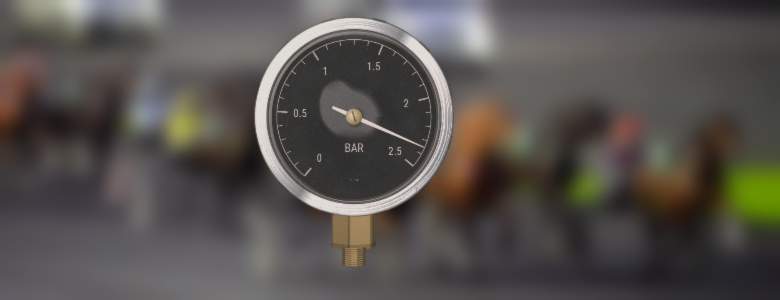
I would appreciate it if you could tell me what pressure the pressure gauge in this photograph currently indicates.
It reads 2.35 bar
